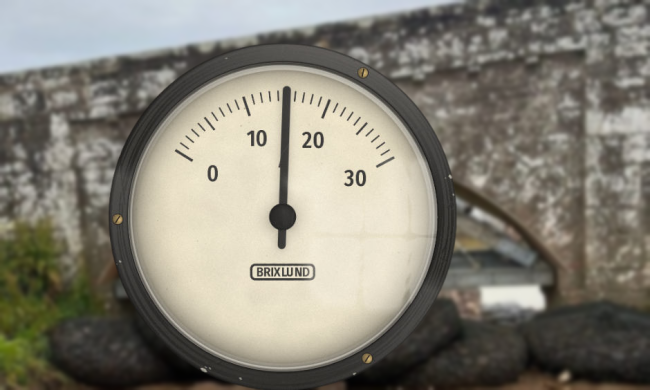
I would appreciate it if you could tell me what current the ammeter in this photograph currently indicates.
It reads 15 A
